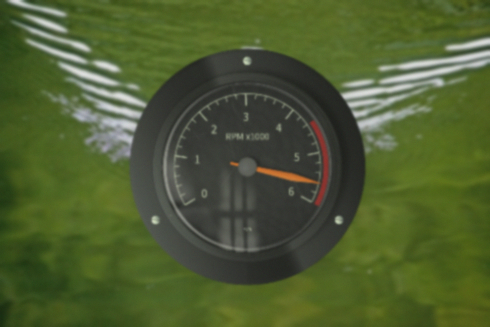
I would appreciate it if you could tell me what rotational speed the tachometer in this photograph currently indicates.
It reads 5600 rpm
